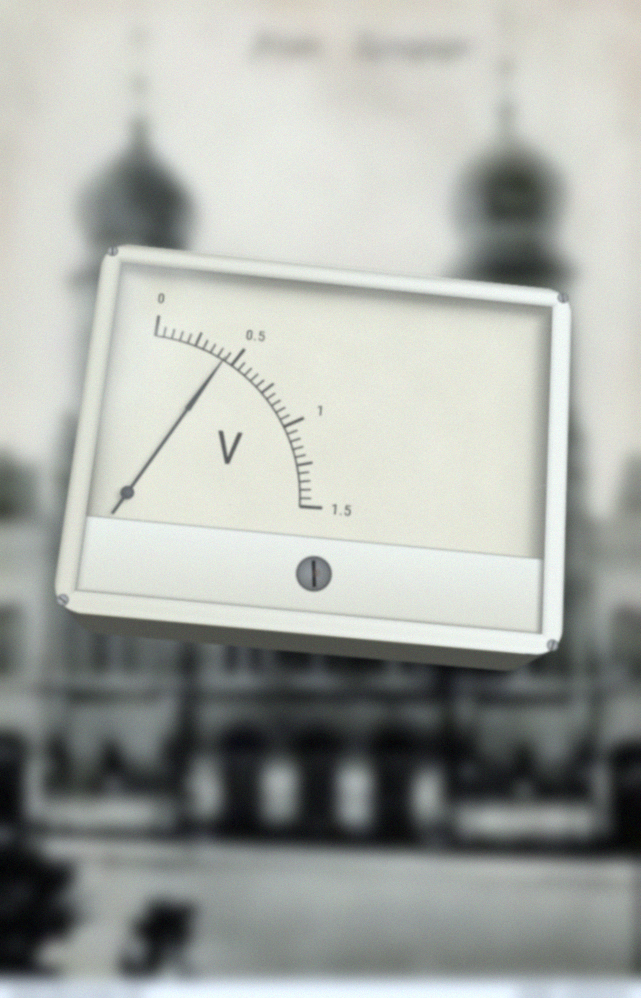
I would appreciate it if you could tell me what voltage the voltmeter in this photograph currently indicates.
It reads 0.45 V
